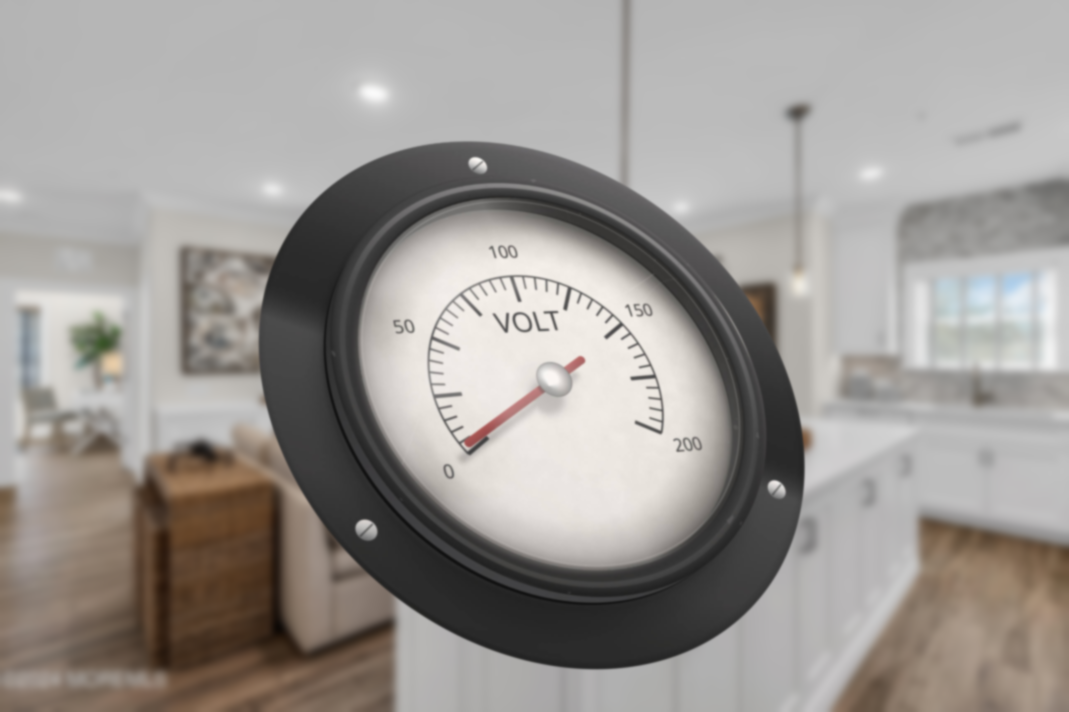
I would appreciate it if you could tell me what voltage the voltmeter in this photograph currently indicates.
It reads 2.5 V
